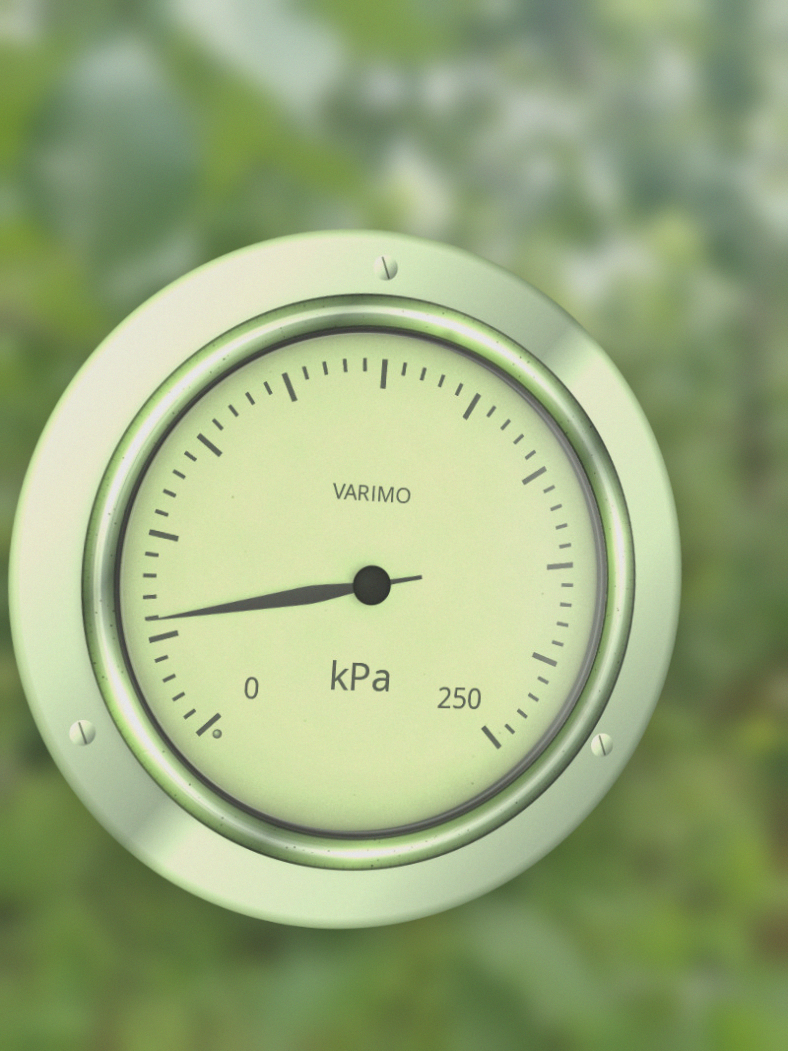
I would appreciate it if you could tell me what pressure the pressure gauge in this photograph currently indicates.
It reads 30 kPa
